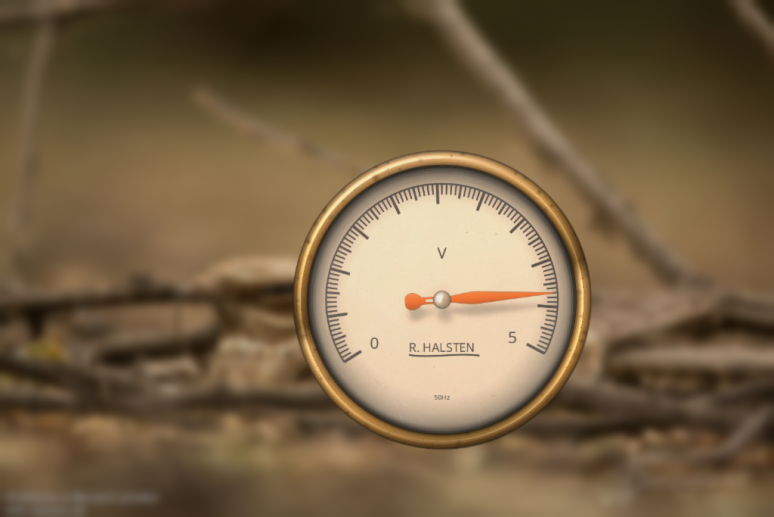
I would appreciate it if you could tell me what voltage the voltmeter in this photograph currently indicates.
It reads 4.35 V
